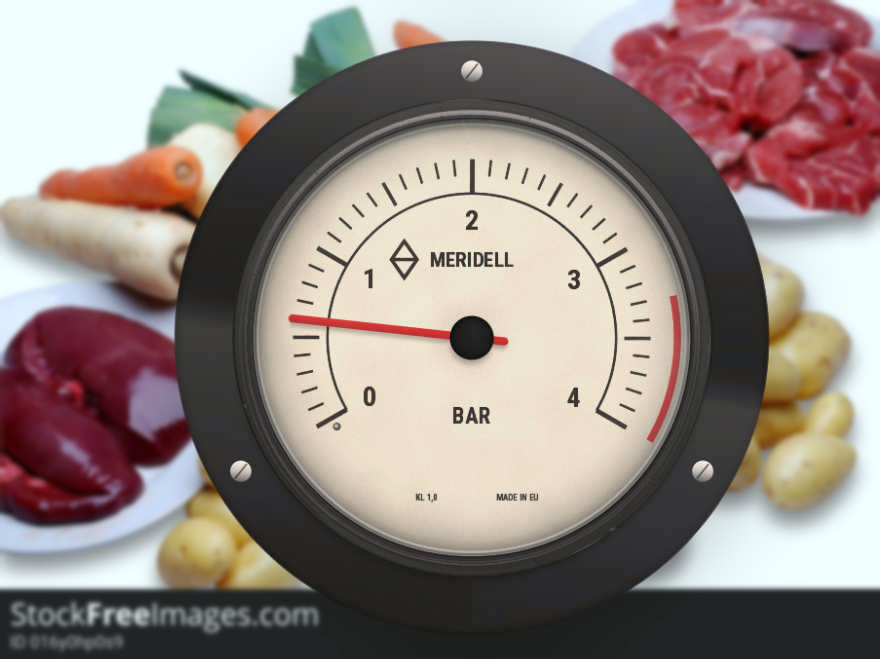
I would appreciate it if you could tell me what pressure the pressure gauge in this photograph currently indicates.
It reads 0.6 bar
